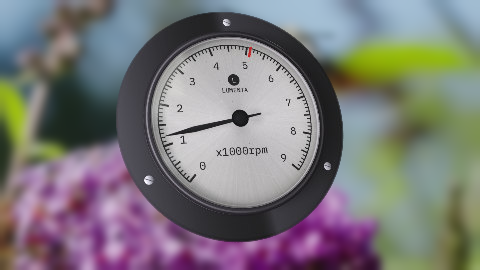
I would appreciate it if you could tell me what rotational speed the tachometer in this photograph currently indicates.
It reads 1200 rpm
